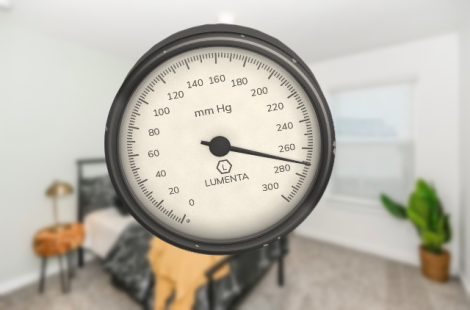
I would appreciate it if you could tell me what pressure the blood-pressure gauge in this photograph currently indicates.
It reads 270 mmHg
